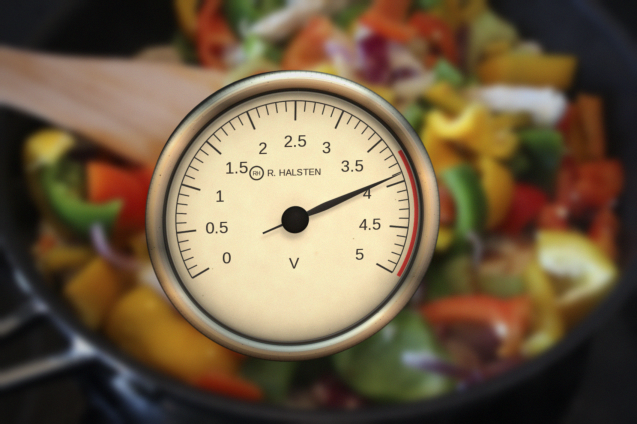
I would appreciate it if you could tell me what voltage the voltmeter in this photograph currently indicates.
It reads 3.9 V
